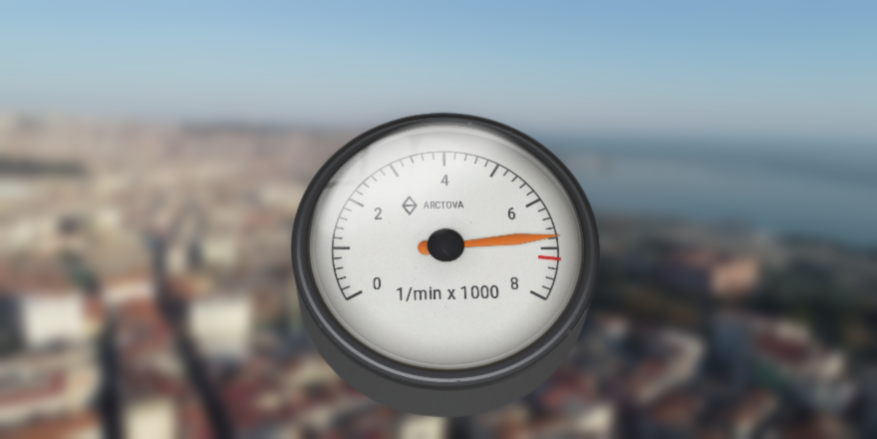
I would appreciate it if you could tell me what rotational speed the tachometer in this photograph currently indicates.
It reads 6800 rpm
